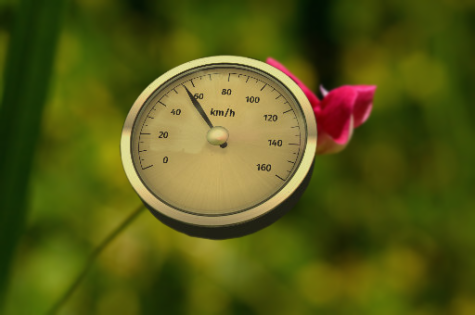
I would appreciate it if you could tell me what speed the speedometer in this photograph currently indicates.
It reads 55 km/h
